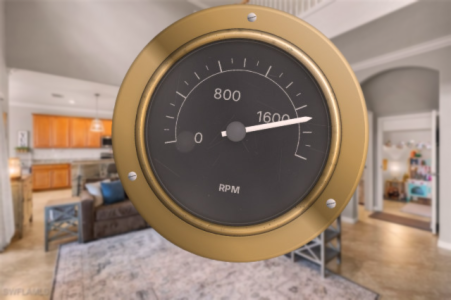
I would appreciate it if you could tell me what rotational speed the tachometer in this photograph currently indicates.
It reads 1700 rpm
